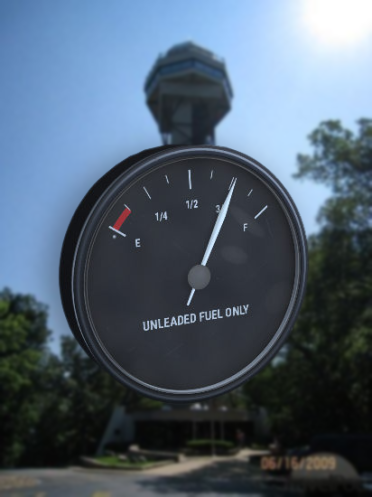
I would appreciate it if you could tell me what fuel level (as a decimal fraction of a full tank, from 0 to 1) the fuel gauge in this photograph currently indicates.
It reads 0.75
